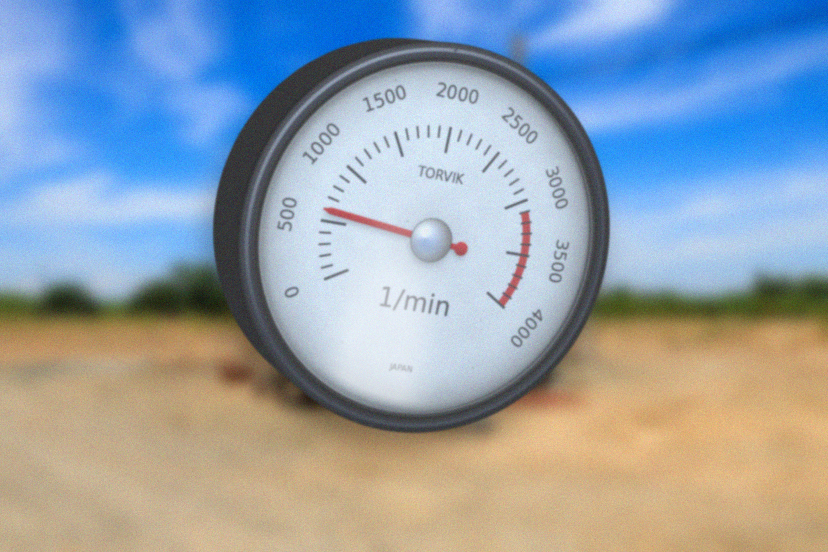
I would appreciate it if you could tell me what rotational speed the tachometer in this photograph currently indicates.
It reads 600 rpm
